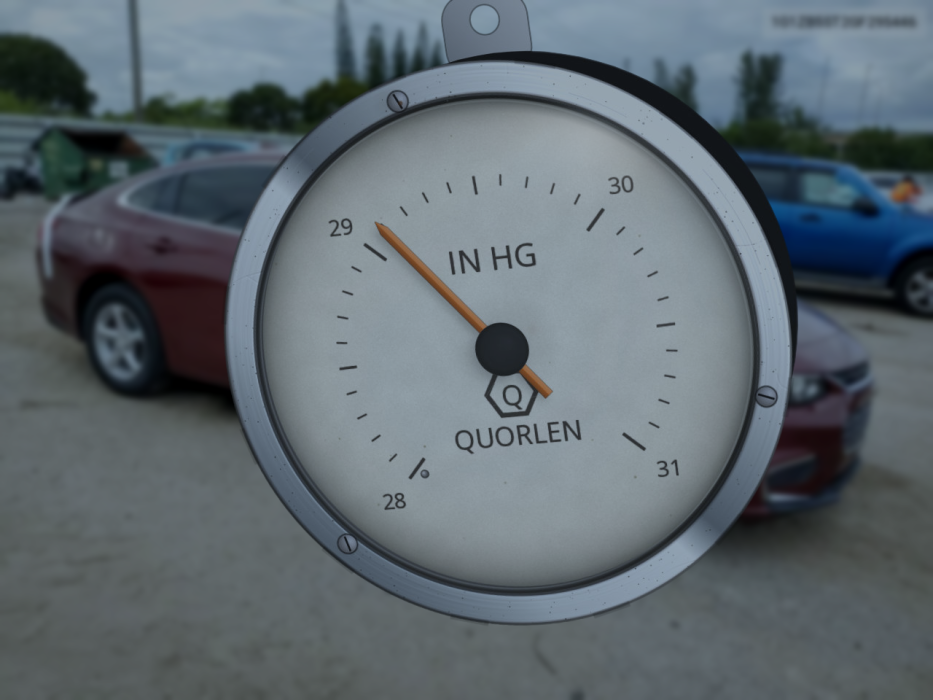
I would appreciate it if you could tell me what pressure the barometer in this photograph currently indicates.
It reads 29.1 inHg
